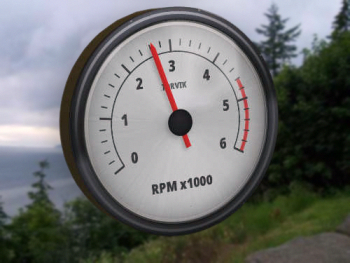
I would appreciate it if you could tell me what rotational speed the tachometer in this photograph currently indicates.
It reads 2600 rpm
